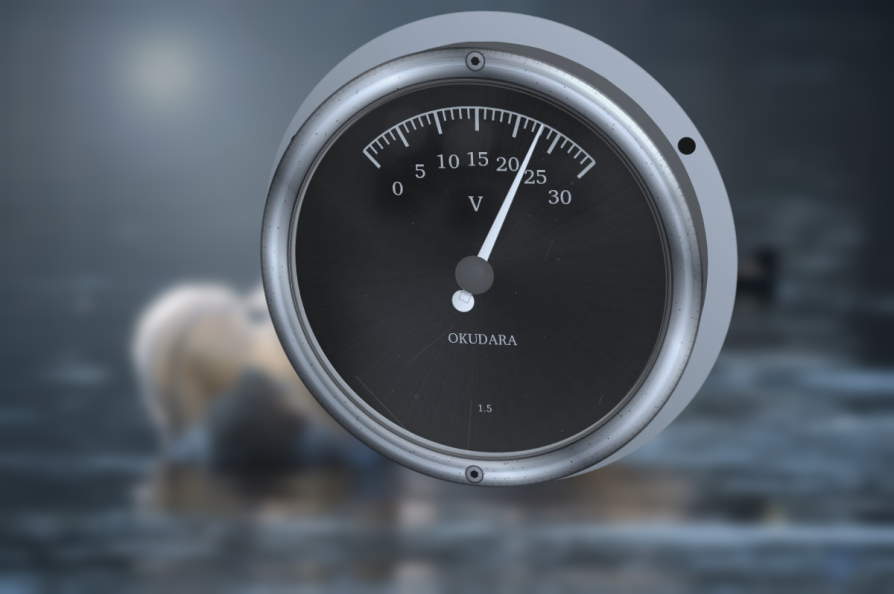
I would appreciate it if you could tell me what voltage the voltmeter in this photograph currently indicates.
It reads 23 V
